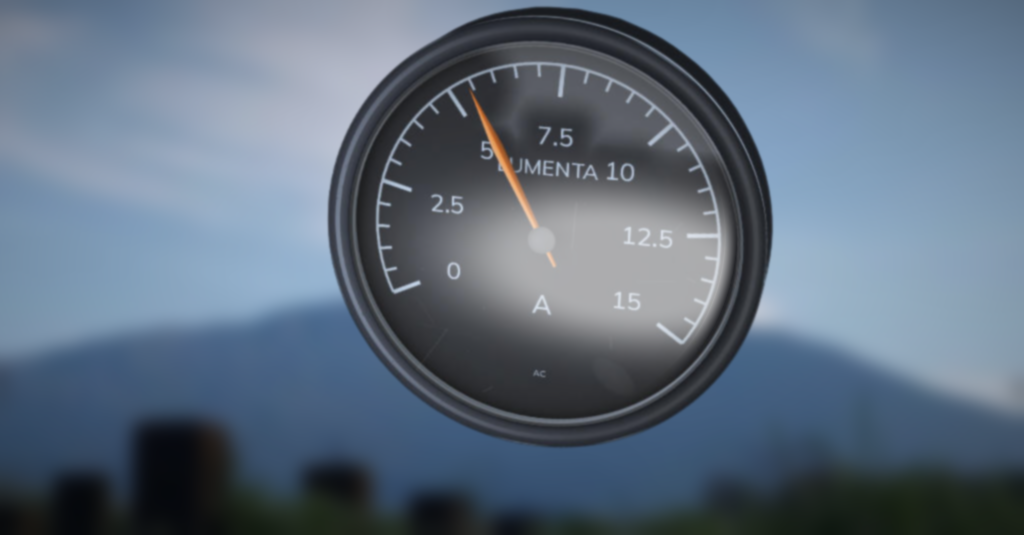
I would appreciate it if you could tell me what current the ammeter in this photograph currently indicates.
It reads 5.5 A
